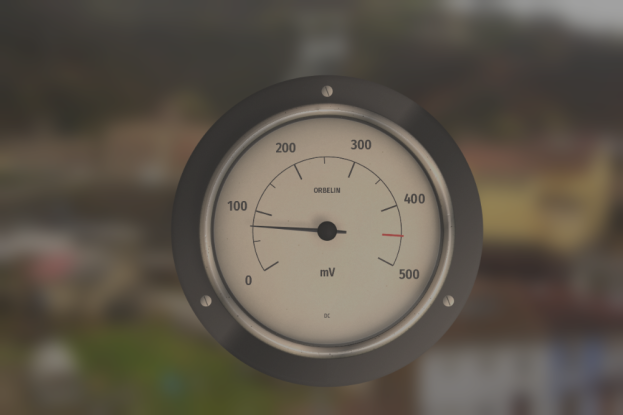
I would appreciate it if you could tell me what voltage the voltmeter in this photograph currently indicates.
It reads 75 mV
